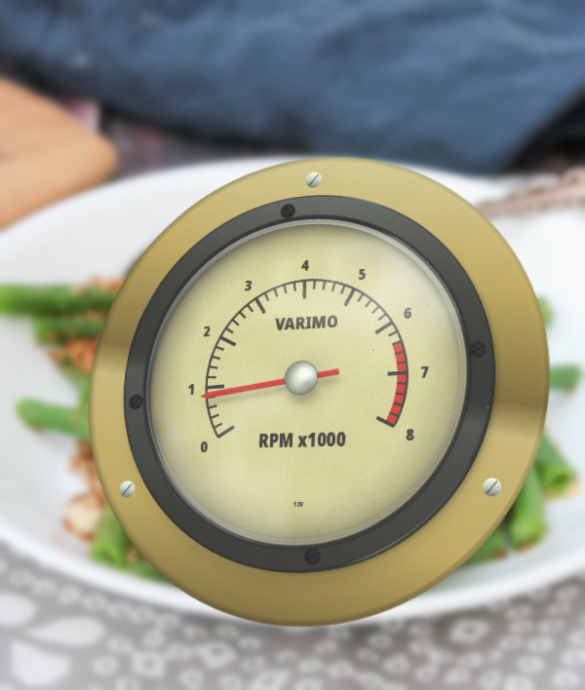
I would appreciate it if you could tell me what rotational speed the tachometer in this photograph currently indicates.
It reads 800 rpm
